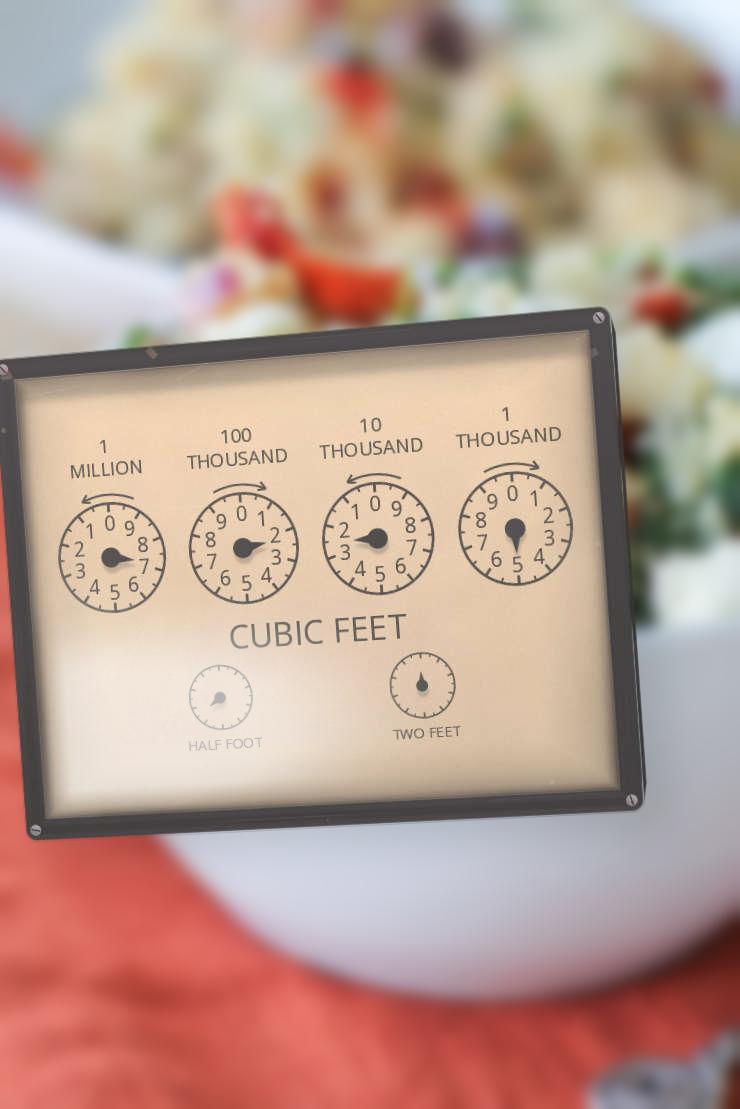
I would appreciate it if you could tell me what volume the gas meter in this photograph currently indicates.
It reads 722500 ft³
